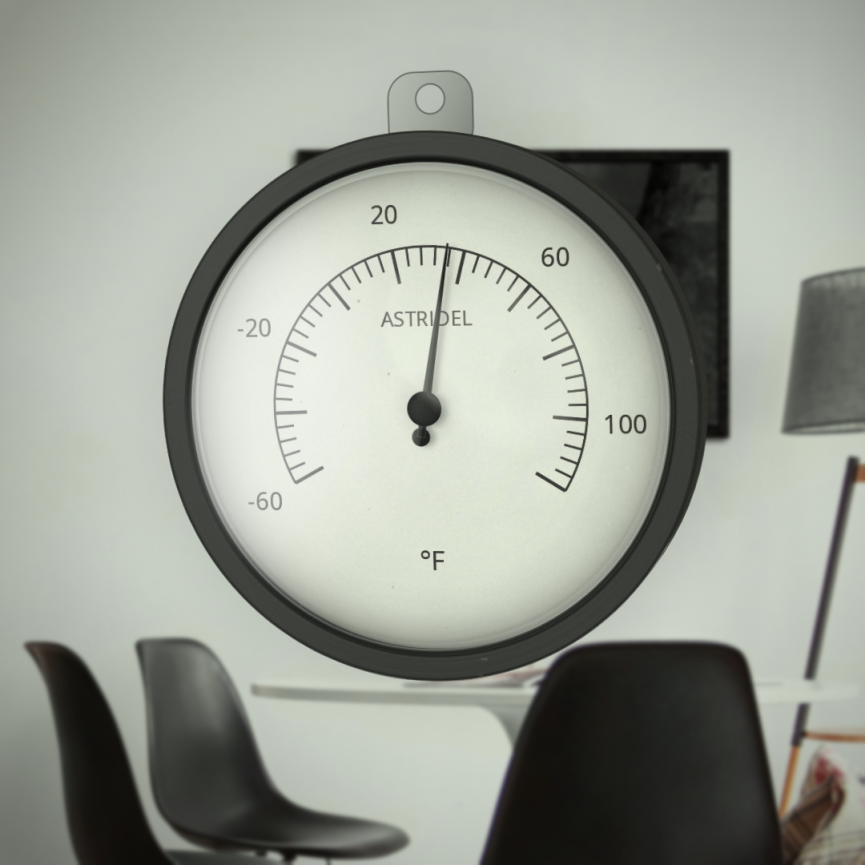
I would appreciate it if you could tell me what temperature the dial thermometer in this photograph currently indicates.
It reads 36 °F
